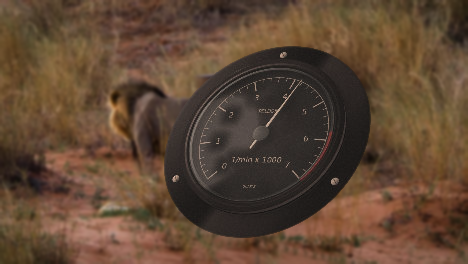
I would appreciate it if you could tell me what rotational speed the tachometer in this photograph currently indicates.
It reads 4200 rpm
